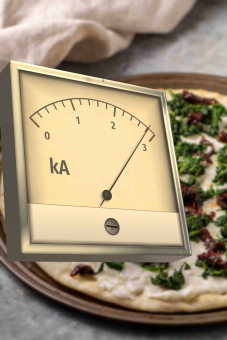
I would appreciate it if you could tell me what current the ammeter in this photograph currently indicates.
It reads 2.8 kA
